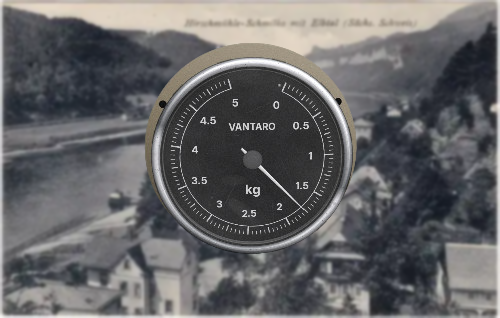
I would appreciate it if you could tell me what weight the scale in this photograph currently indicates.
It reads 1.75 kg
